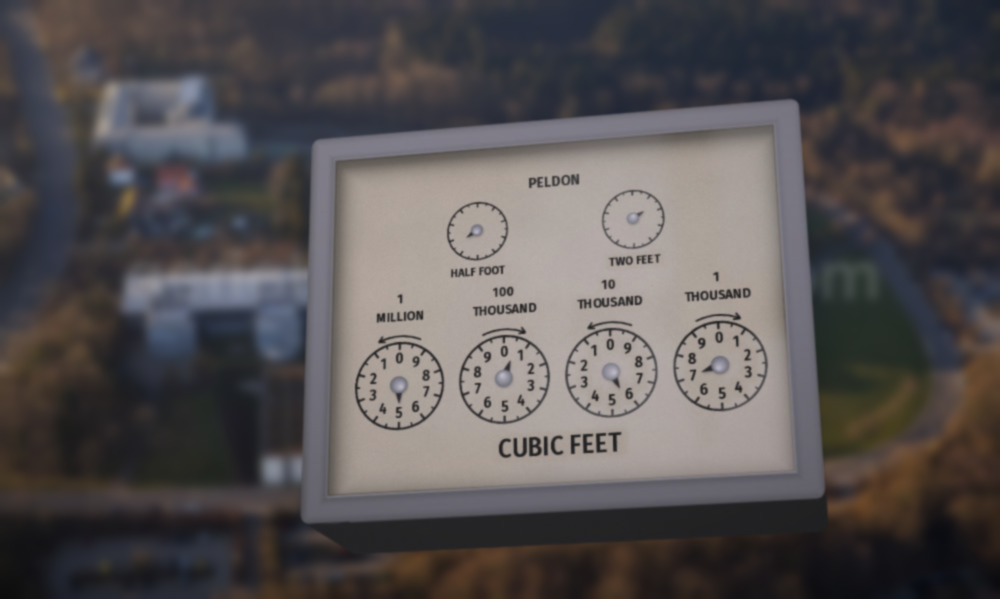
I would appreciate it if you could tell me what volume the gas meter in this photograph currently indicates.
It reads 505700 ft³
